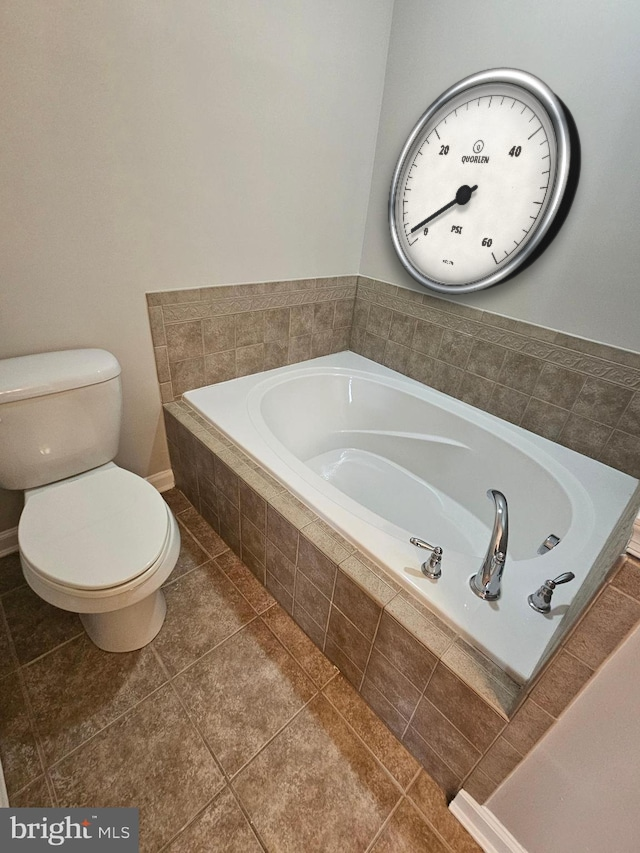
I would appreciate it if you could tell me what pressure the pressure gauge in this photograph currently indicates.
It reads 2 psi
